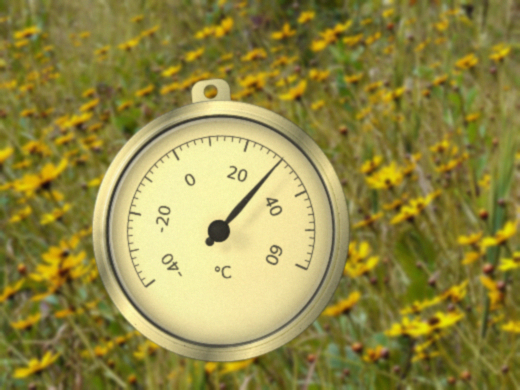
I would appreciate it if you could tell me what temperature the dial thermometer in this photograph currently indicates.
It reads 30 °C
